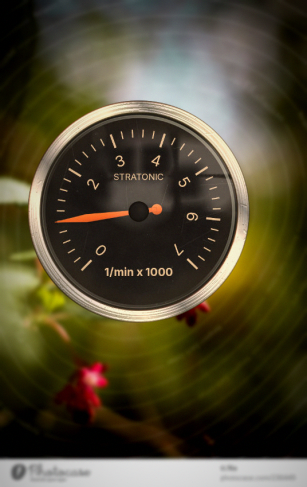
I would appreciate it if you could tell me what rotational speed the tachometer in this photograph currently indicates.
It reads 1000 rpm
